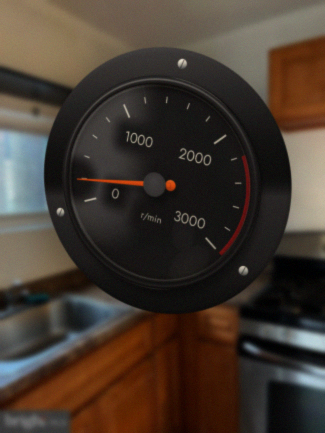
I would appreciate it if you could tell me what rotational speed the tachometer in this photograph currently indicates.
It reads 200 rpm
